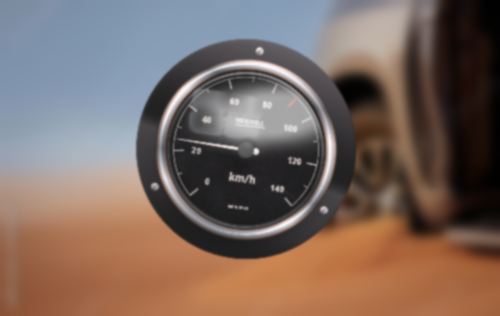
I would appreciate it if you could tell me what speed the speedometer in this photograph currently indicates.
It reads 25 km/h
